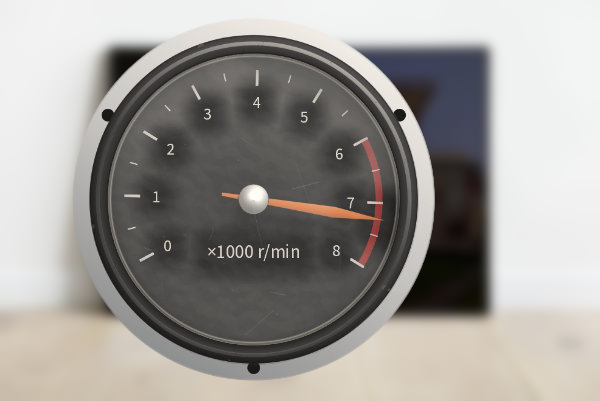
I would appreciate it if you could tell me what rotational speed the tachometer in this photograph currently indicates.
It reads 7250 rpm
